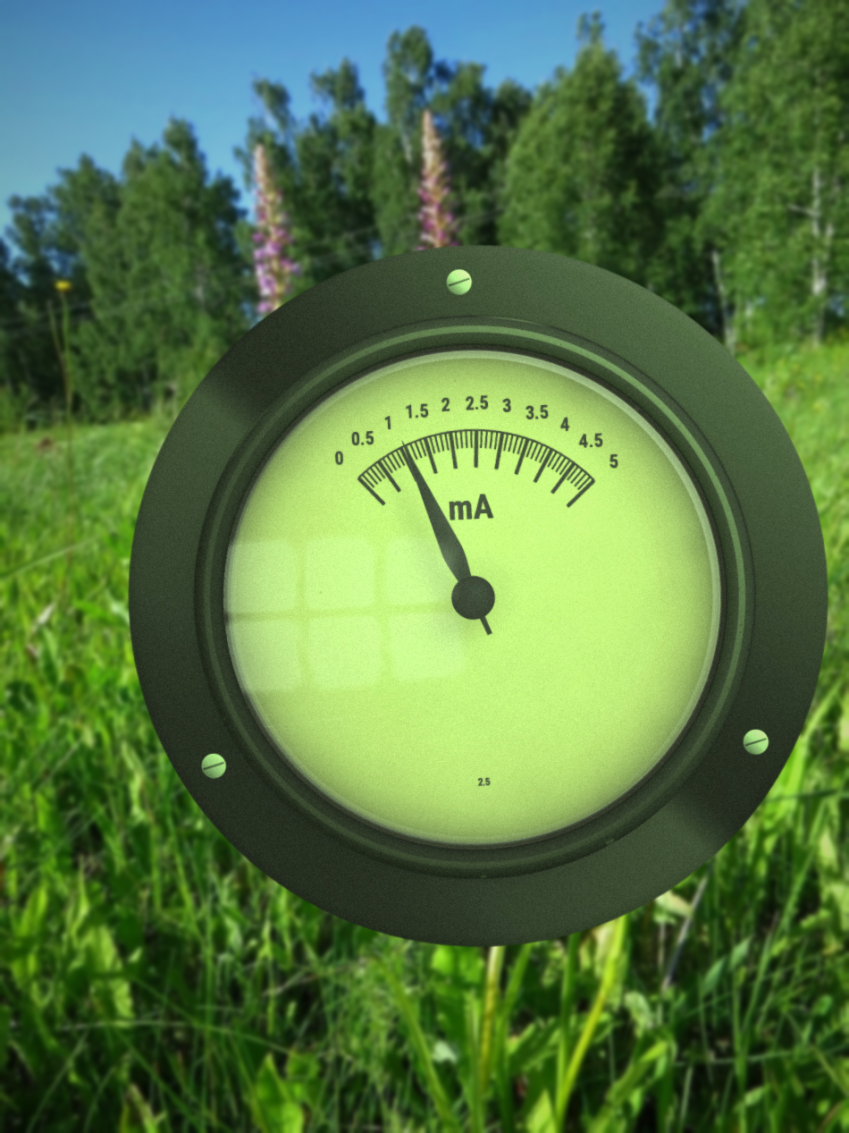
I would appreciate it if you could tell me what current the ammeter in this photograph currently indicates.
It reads 1.1 mA
